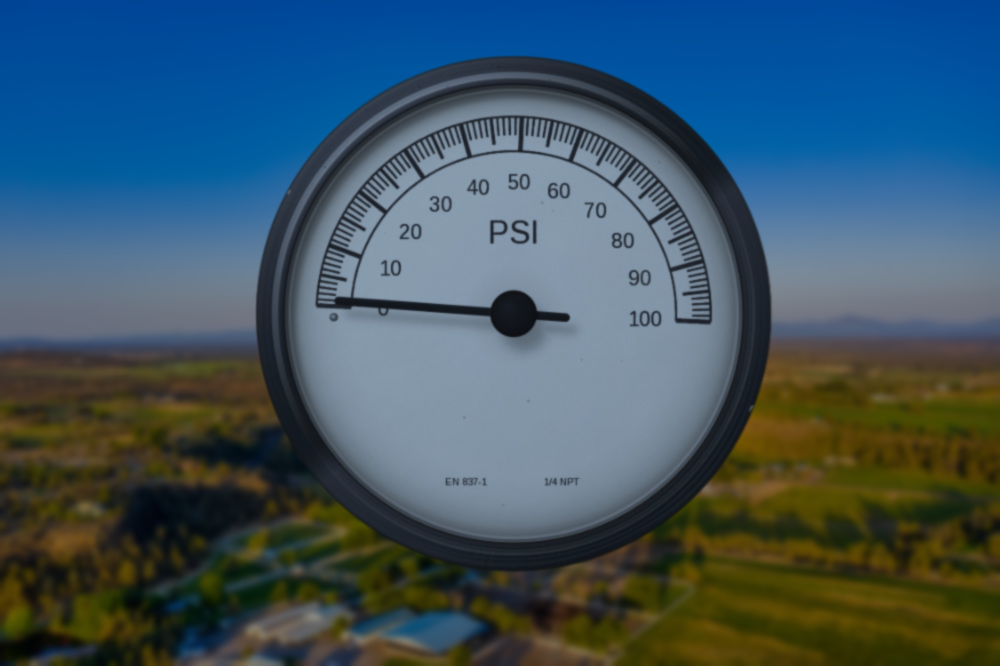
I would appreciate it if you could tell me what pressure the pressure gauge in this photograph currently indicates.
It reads 1 psi
